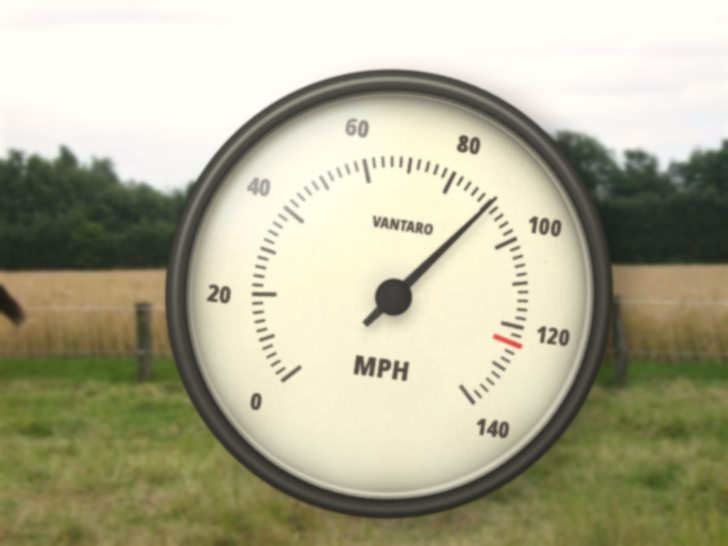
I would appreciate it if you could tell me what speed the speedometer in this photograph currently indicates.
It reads 90 mph
